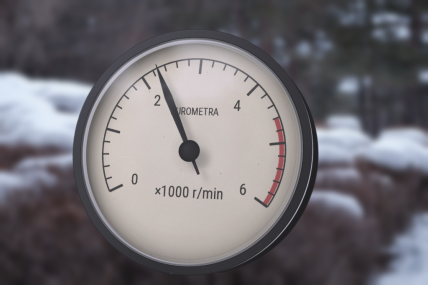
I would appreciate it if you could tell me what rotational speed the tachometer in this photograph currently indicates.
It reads 2300 rpm
